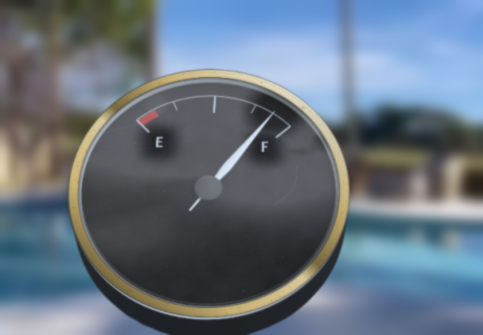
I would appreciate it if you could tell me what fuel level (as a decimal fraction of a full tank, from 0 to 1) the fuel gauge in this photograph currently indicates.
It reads 0.875
